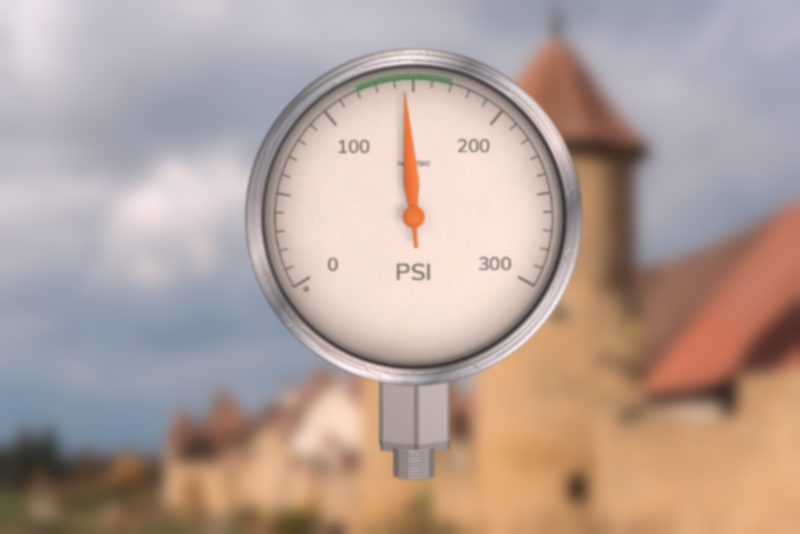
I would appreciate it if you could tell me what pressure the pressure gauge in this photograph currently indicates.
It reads 145 psi
